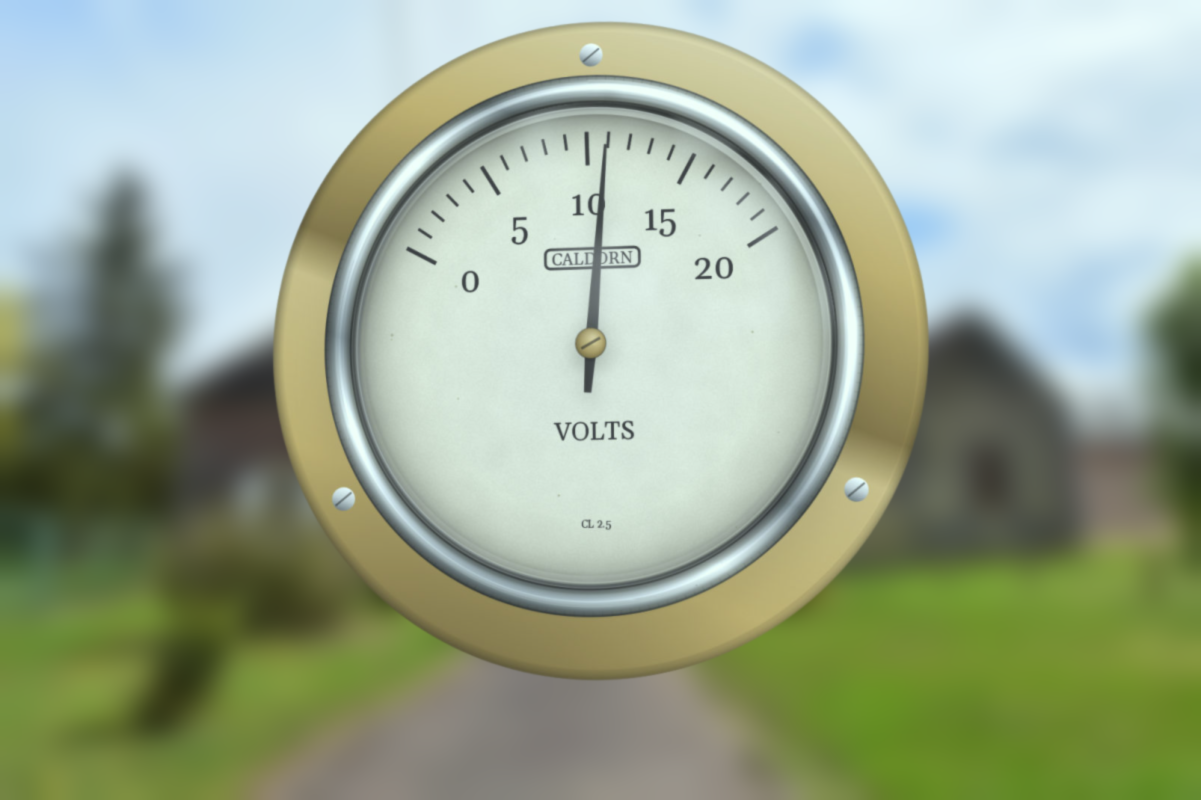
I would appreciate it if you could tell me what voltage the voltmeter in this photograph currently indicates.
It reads 11 V
